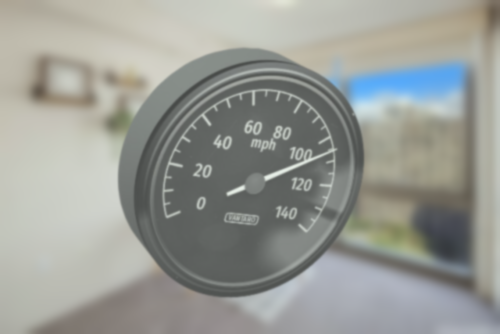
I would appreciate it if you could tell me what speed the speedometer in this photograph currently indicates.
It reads 105 mph
